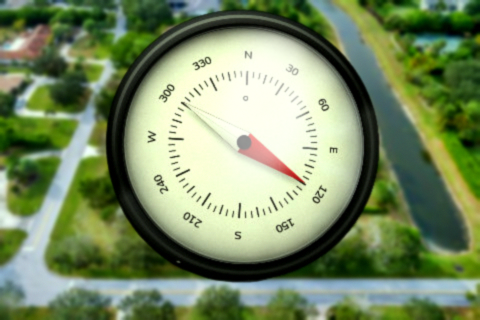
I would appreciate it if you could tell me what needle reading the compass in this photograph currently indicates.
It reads 120 °
